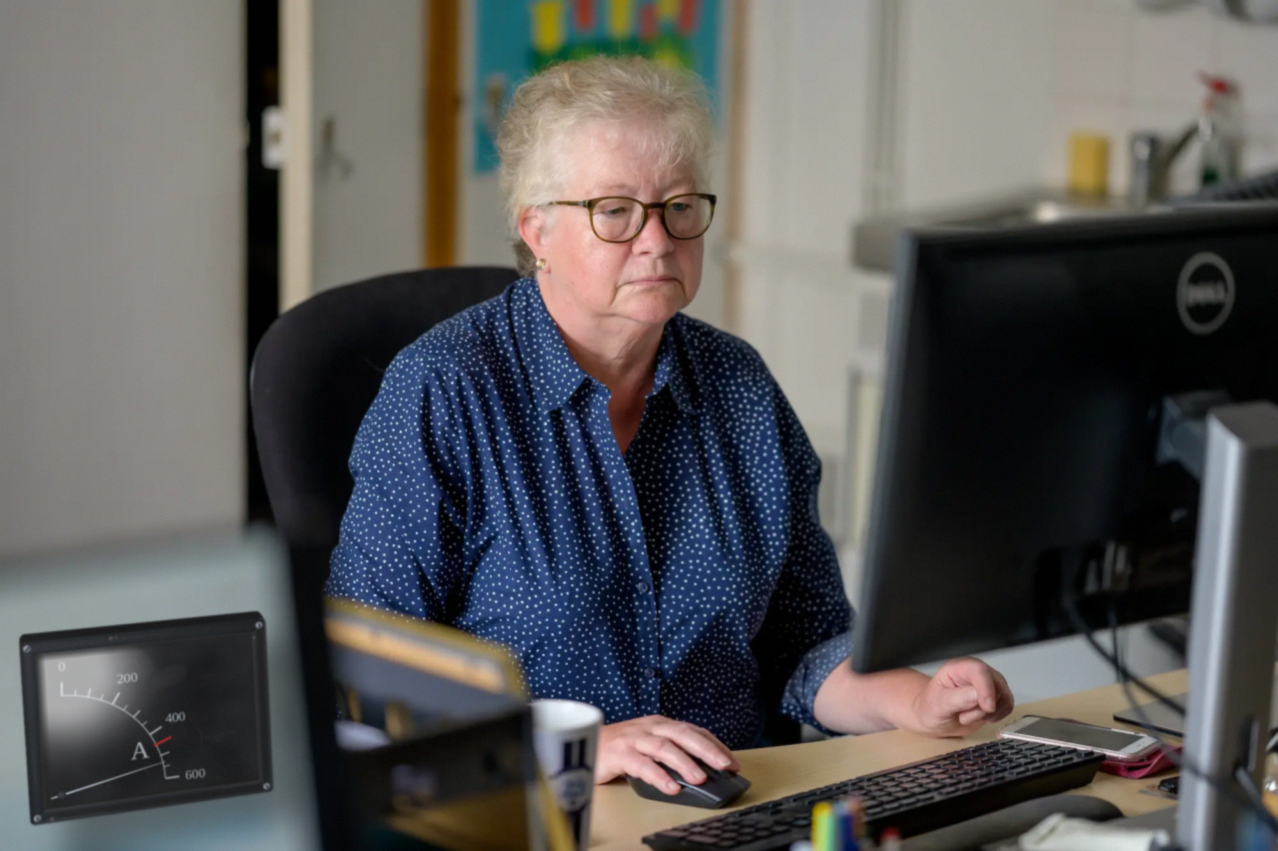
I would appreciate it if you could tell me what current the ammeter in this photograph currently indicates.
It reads 525 A
